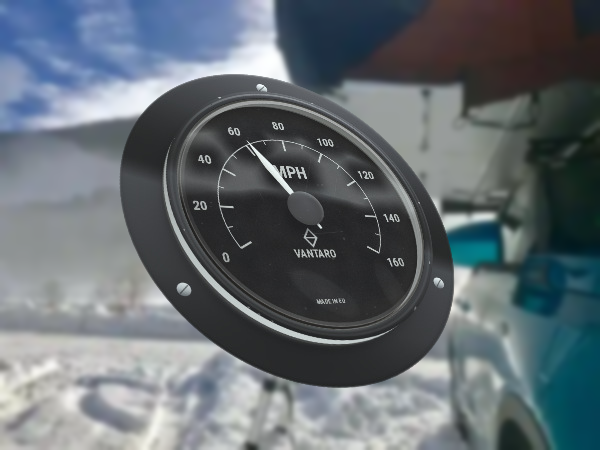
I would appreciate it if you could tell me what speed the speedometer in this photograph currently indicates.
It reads 60 mph
